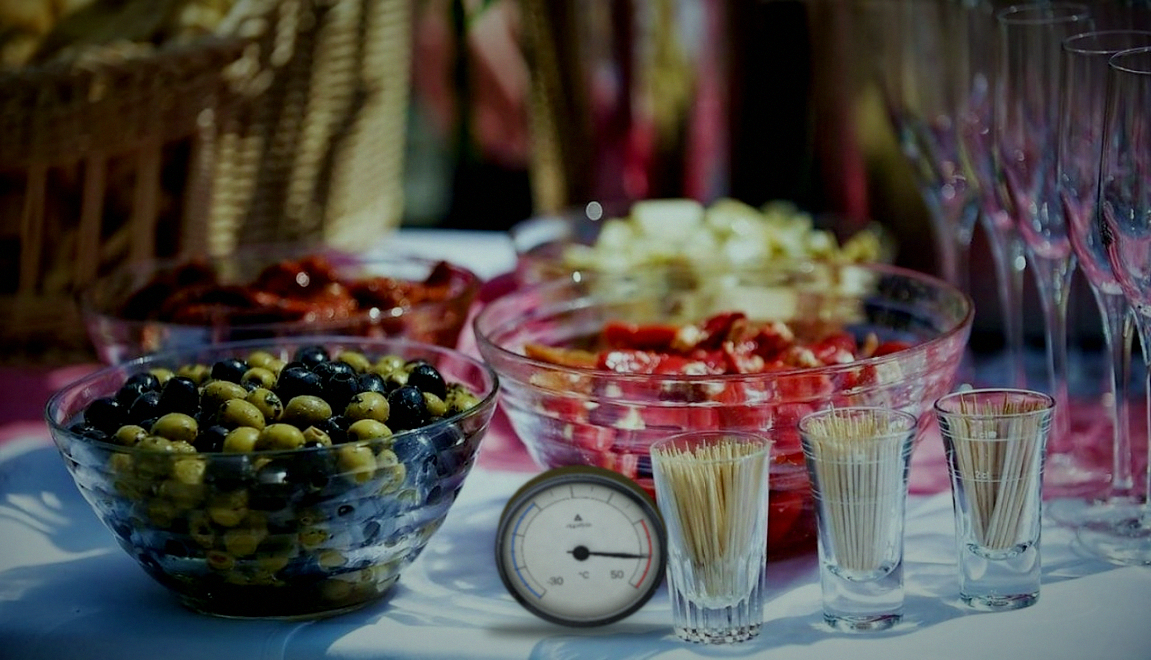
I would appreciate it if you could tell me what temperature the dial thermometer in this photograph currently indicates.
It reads 40 °C
